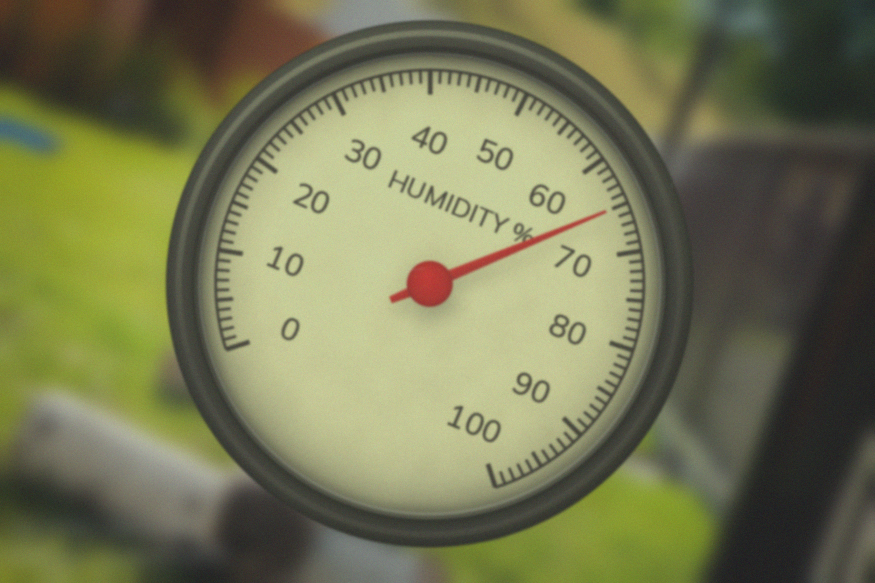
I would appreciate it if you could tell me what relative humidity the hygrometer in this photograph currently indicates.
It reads 65 %
